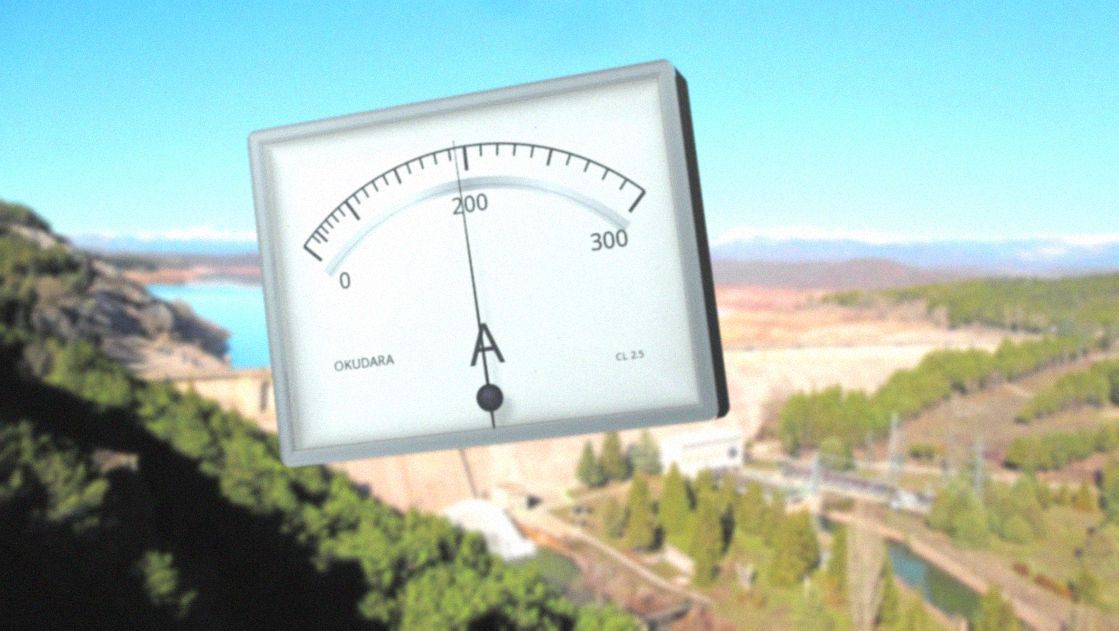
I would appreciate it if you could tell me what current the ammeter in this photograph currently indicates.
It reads 195 A
